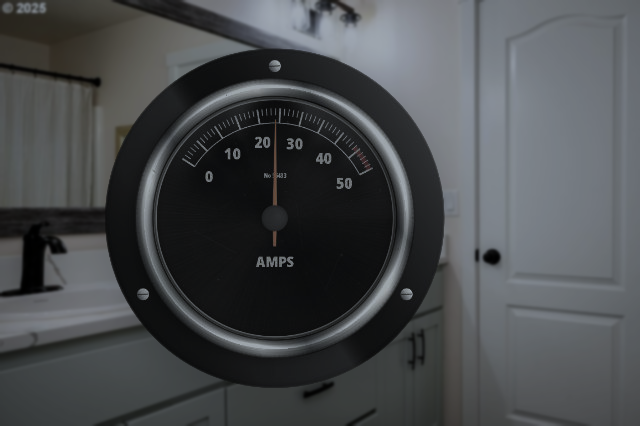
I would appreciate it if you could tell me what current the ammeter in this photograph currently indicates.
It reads 24 A
